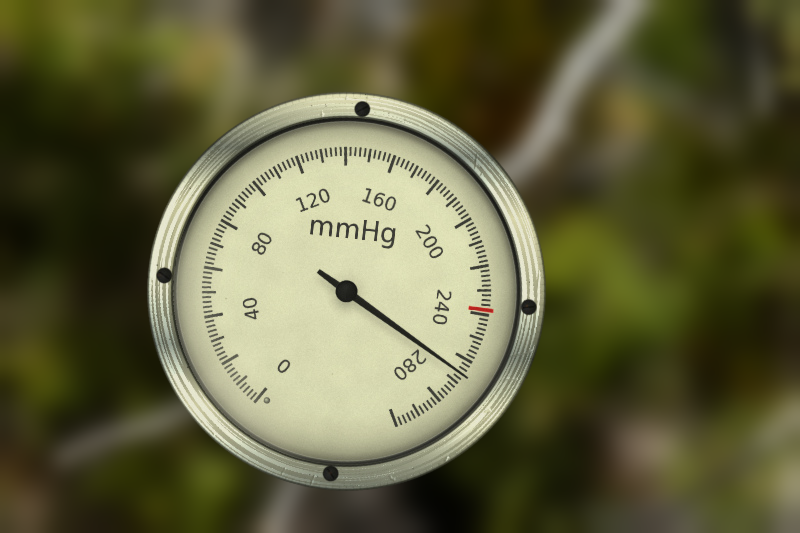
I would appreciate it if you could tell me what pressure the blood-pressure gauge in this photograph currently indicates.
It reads 266 mmHg
